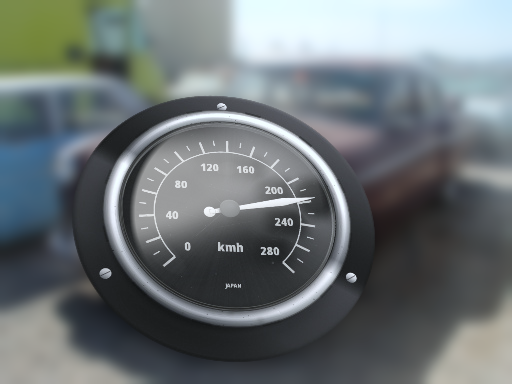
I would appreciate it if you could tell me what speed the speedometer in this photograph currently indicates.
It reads 220 km/h
